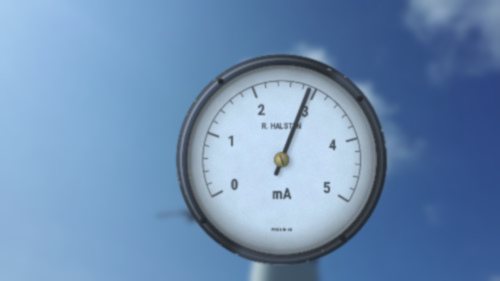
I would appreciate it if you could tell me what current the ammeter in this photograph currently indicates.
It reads 2.9 mA
